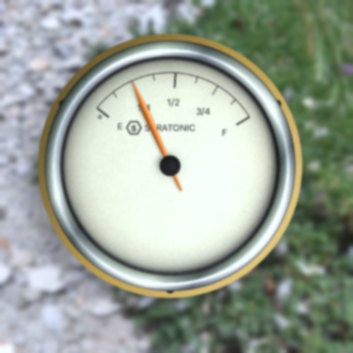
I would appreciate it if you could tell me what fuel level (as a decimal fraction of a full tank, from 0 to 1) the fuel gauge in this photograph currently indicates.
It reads 0.25
